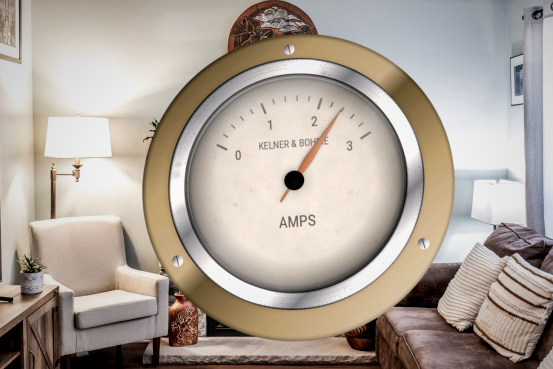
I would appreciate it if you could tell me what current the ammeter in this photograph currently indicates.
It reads 2.4 A
